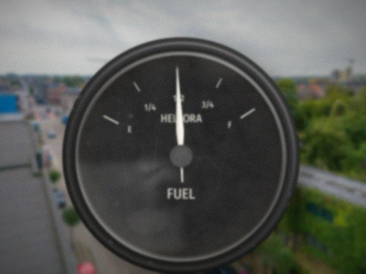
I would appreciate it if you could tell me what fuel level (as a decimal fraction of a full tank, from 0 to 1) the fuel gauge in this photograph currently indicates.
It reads 0.5
